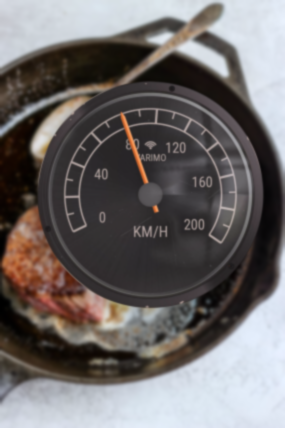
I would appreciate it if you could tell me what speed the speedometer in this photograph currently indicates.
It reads 80 km/h
